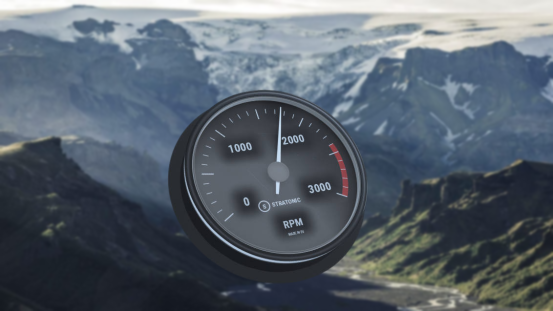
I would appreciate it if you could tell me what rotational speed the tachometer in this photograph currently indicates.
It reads 1750 rpm
